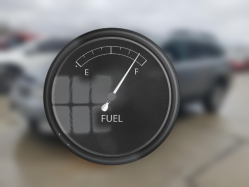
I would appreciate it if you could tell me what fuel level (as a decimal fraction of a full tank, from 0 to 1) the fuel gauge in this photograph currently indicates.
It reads 0.875
